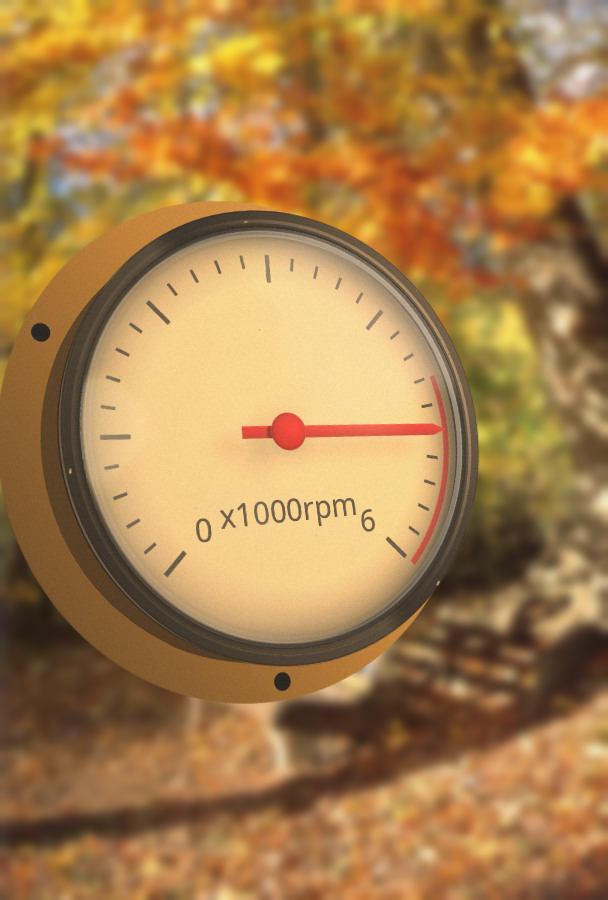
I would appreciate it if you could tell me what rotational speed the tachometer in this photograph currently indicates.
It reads 5000 rpm
